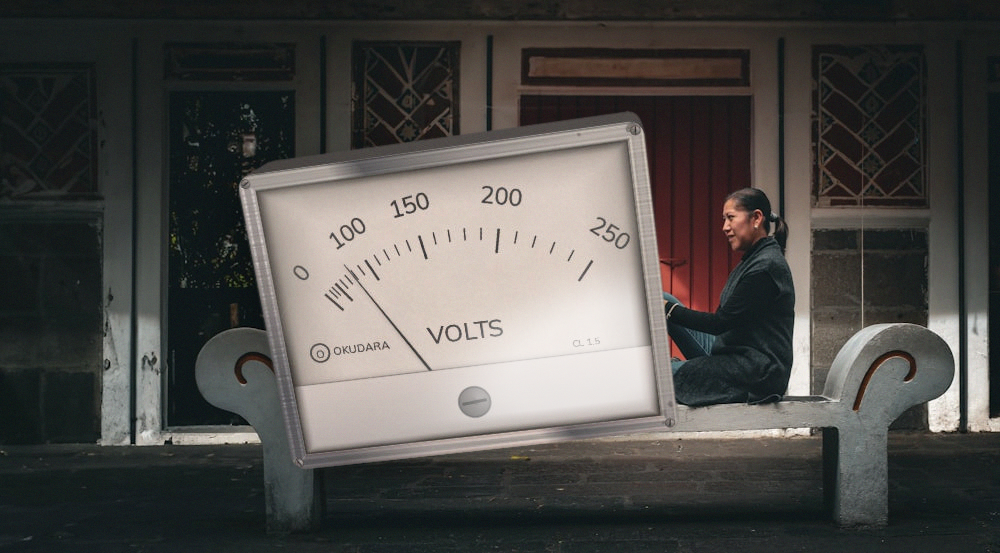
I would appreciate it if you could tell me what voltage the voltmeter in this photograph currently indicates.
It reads 80 V
